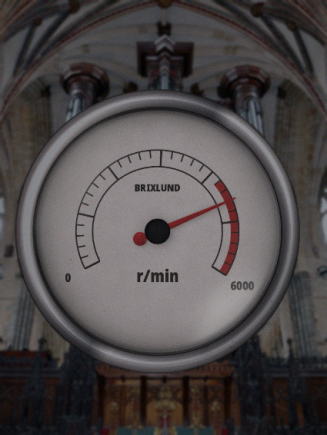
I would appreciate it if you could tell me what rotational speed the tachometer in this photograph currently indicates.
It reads 4600 rpm
